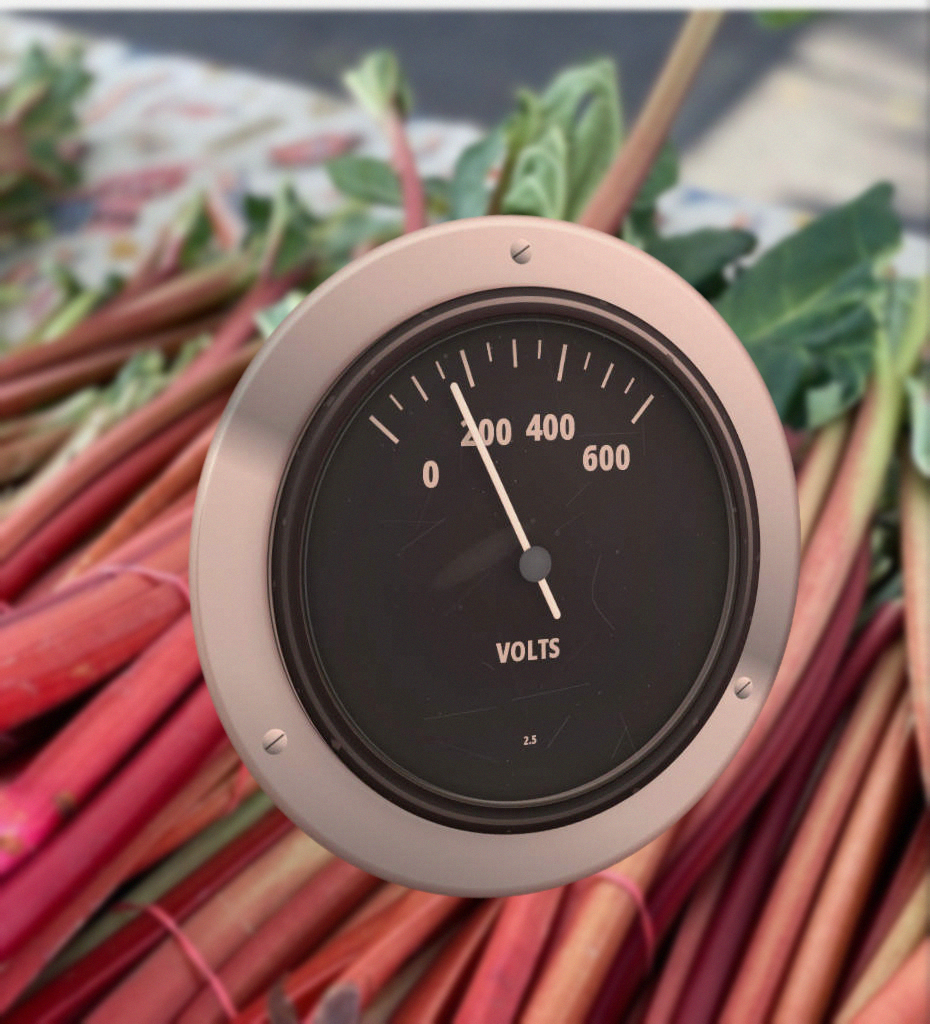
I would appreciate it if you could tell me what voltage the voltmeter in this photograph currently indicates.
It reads 150 V
